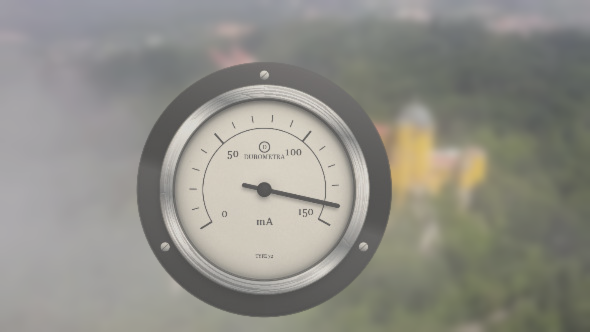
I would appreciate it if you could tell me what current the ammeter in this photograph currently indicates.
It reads 140 mA
